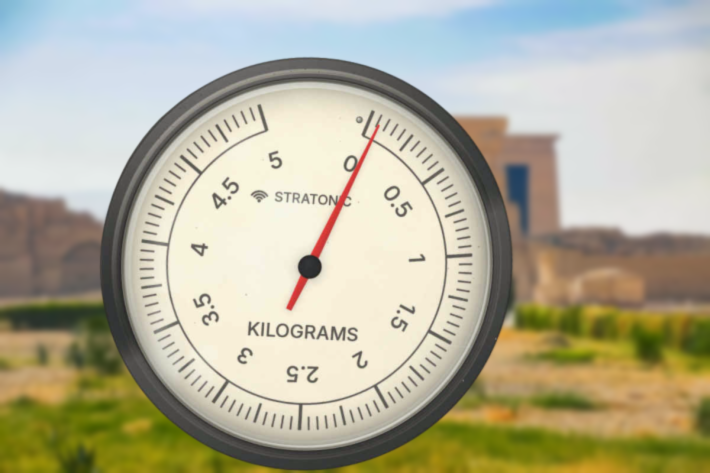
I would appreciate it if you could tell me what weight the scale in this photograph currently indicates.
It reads 0.05 kg
